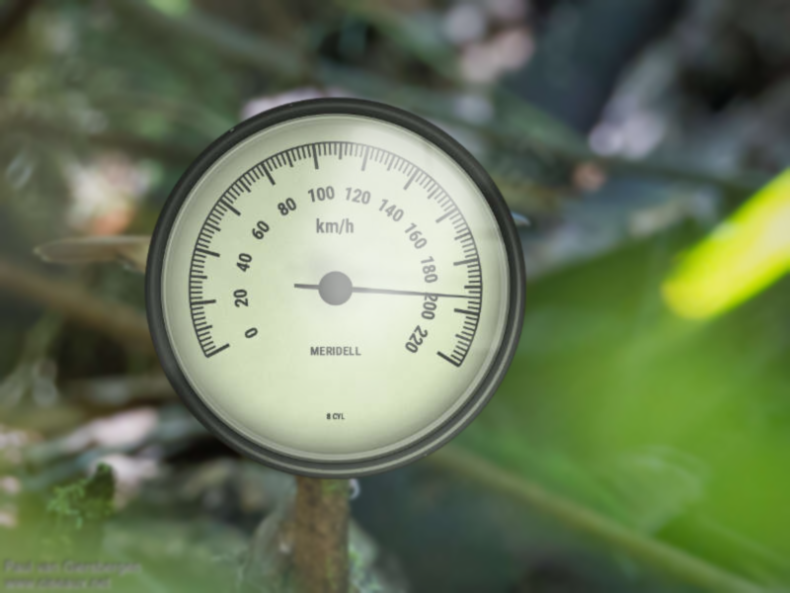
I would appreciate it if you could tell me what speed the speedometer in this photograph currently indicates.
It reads 194 km/h
